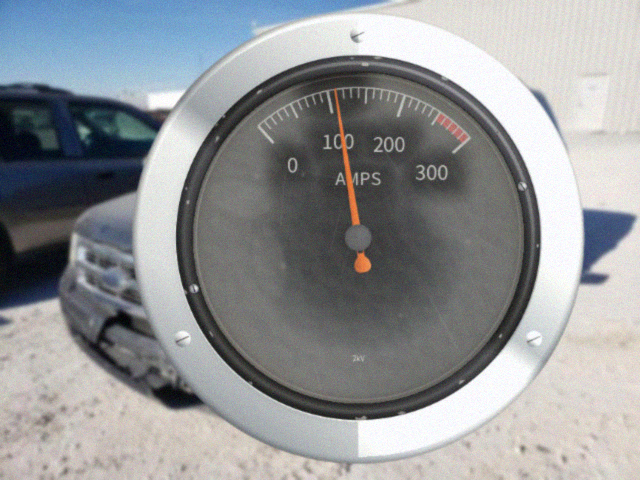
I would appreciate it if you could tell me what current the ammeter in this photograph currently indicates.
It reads 110 A
